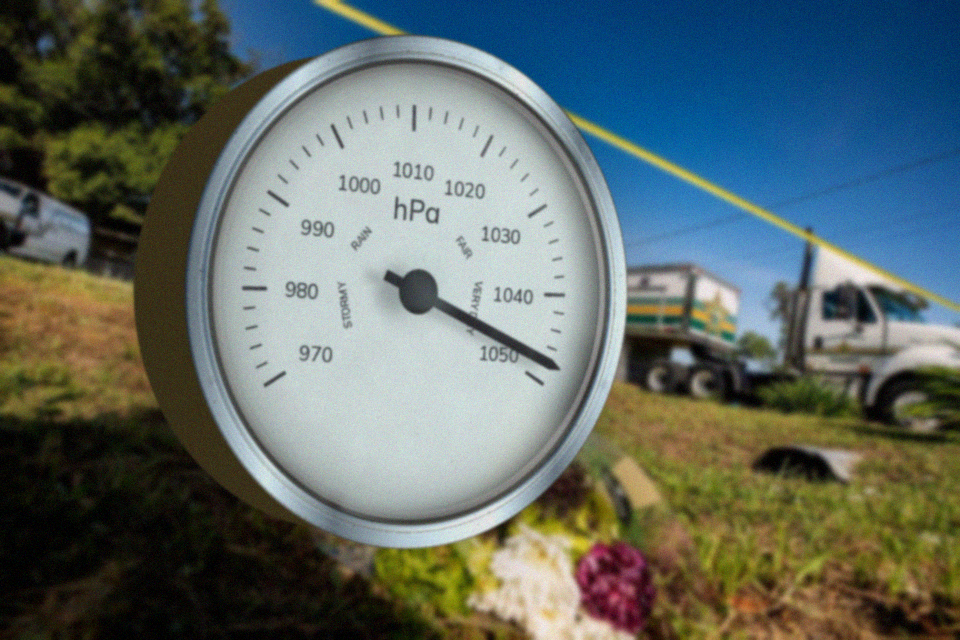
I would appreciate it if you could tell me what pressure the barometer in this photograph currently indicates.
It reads 1048 hPa
